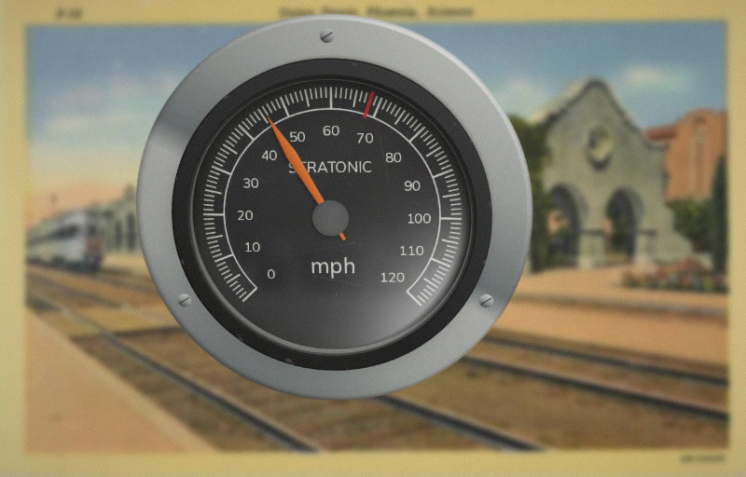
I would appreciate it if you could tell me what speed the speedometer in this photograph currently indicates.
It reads 46 mph
